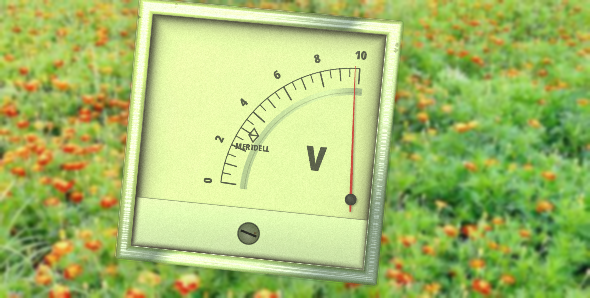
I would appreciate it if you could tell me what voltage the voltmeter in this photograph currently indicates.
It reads 9.75 V
